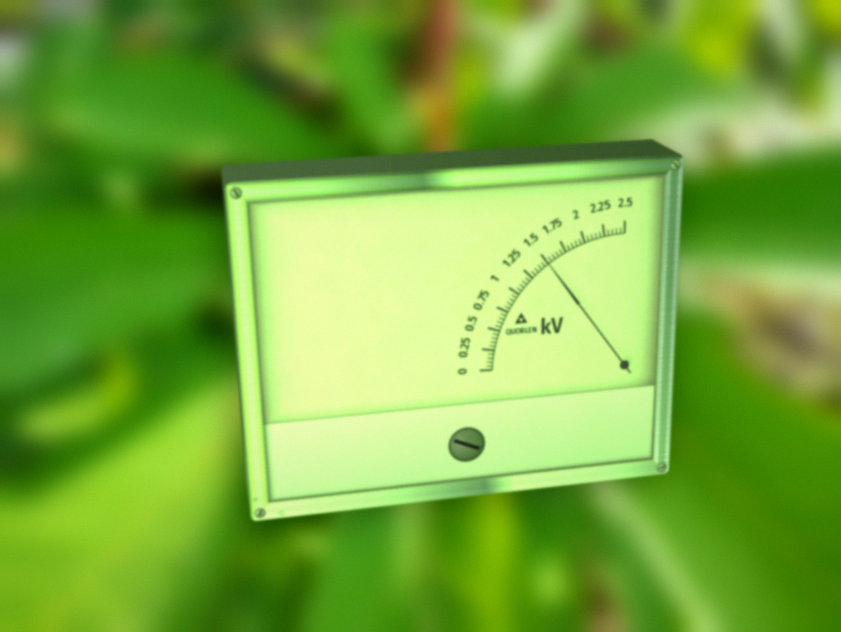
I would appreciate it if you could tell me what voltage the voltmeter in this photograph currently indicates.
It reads 1.5 kV
